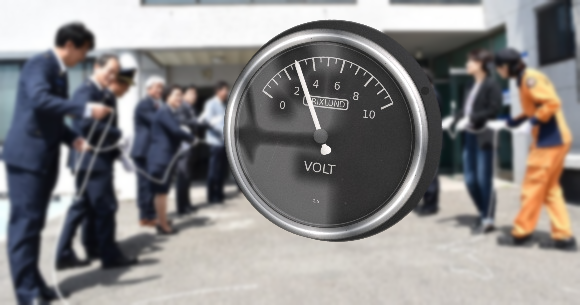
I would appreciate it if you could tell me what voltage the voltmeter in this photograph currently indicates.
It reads 3 V
